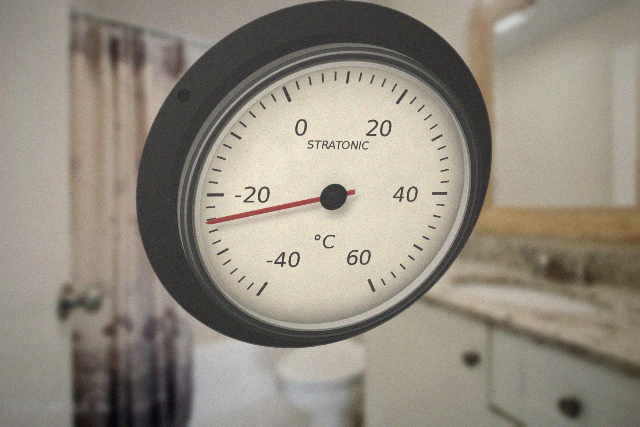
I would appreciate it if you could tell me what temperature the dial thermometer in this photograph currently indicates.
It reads -24 °C
